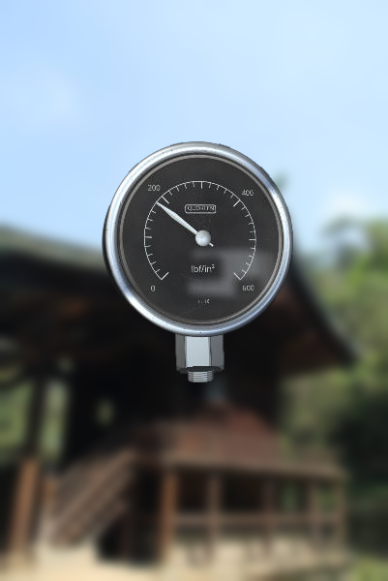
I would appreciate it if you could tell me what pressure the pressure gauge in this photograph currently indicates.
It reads 180 psi
